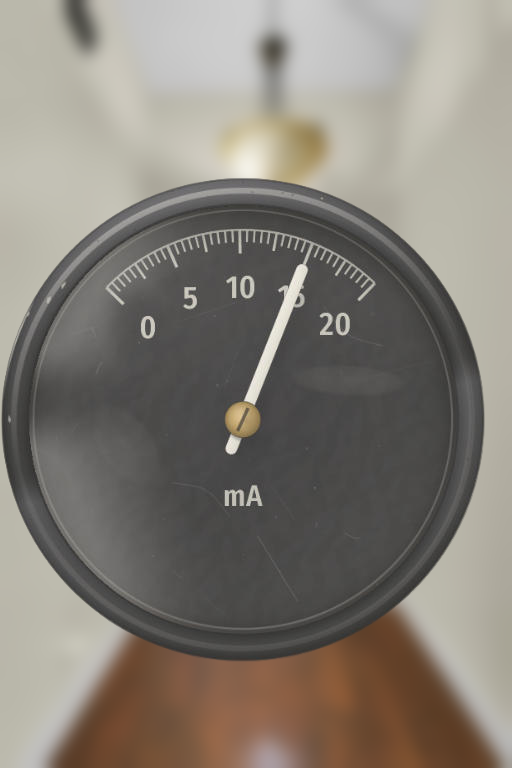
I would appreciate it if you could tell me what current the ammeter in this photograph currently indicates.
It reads 15 mA
